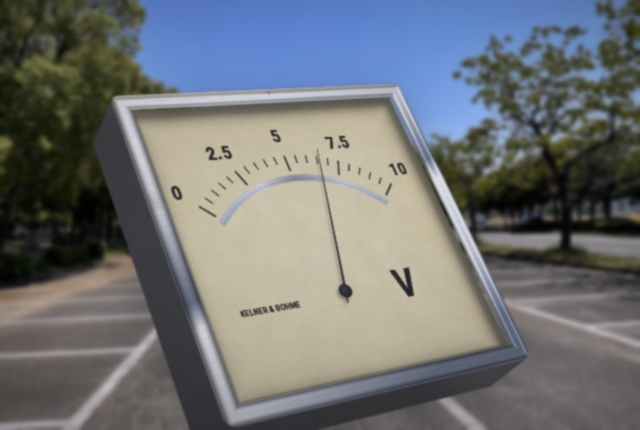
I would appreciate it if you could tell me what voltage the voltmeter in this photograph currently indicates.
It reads 6.5 V
